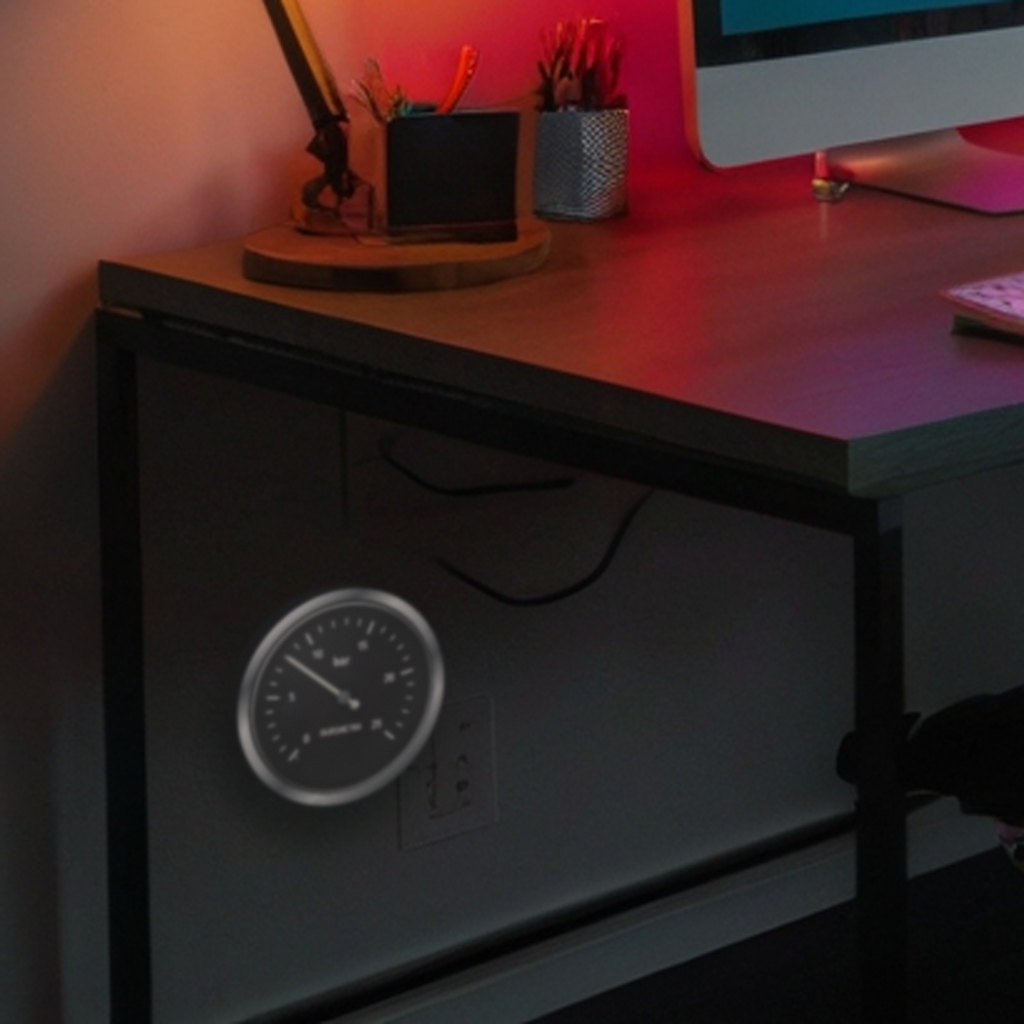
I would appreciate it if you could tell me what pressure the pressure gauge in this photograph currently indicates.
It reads 8 bar
